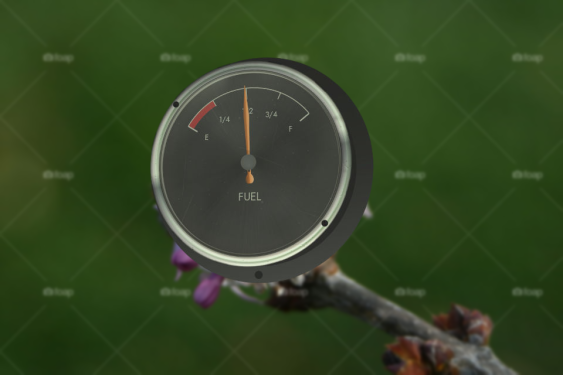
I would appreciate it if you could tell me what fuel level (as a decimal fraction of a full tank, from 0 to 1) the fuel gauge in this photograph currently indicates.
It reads 0.5
